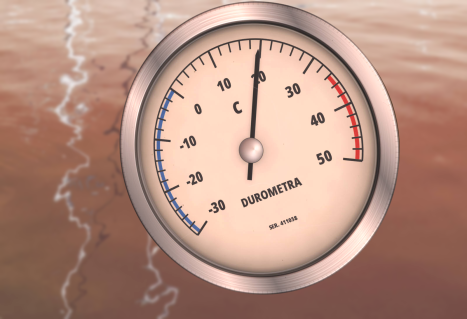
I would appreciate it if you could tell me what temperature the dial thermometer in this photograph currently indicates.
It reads 20 °C
